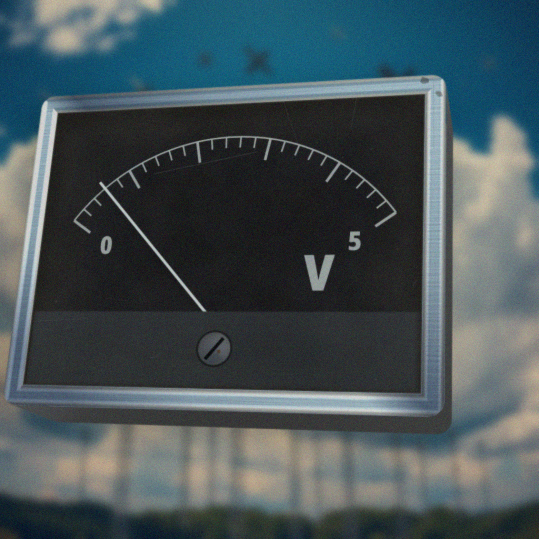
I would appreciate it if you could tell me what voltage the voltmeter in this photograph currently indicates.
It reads 0.6 V
